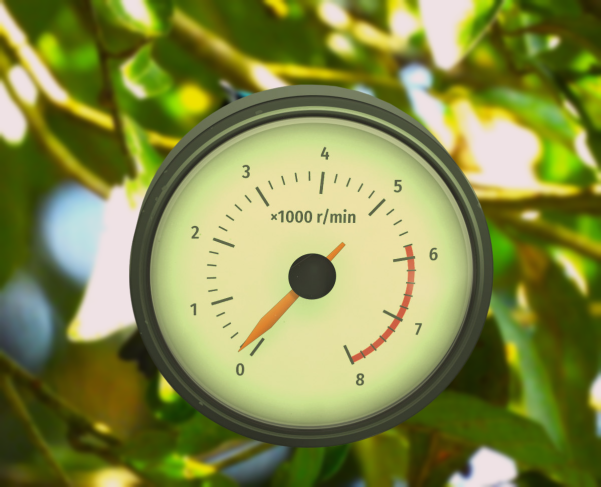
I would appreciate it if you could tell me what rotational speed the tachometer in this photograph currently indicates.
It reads 200 rpm
